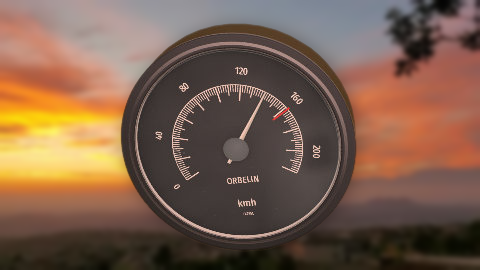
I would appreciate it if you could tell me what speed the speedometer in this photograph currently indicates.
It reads 140 km/h
